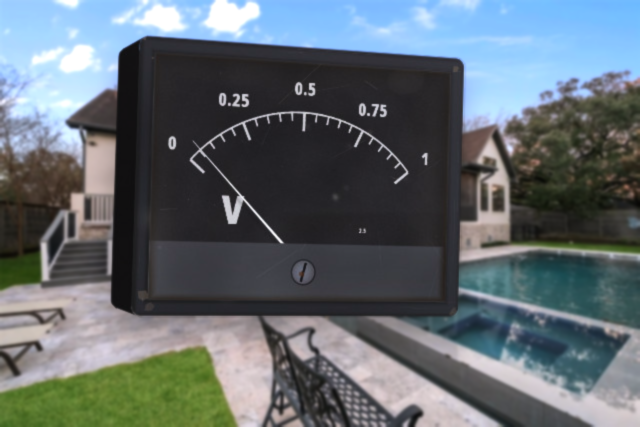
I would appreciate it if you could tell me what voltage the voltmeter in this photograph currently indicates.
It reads 0.05 V
